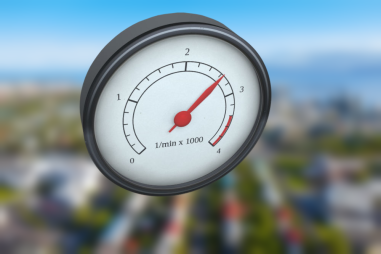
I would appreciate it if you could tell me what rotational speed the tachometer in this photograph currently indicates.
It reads 2600 rpm
